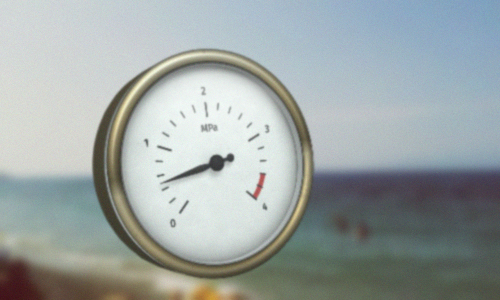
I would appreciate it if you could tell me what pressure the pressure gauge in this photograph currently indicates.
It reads 0.5 MPa
